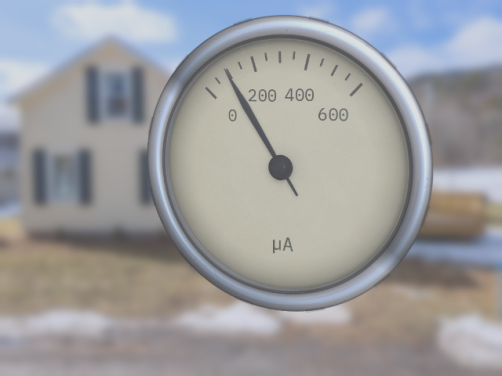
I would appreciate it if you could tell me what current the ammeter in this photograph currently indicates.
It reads 100 µA
